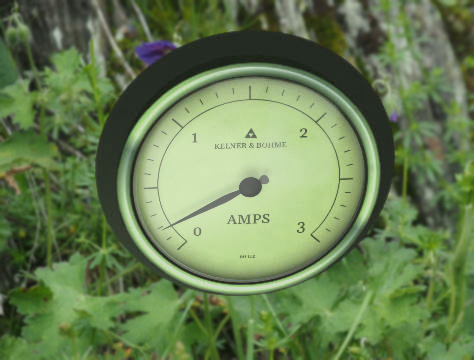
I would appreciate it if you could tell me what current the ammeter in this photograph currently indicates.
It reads 0.2 A
